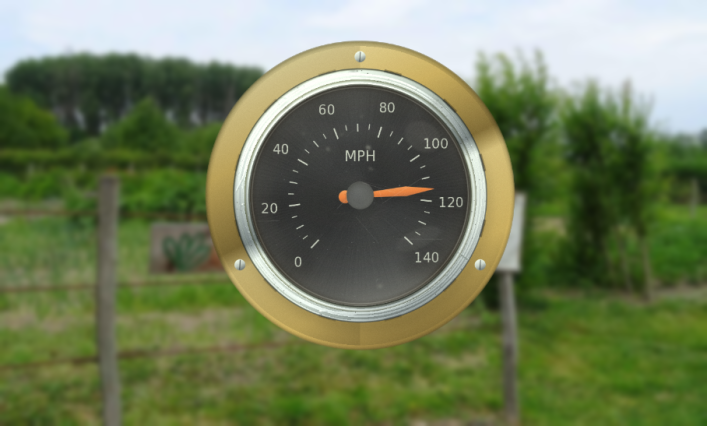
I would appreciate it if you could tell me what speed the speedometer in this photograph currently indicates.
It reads 115 mph
